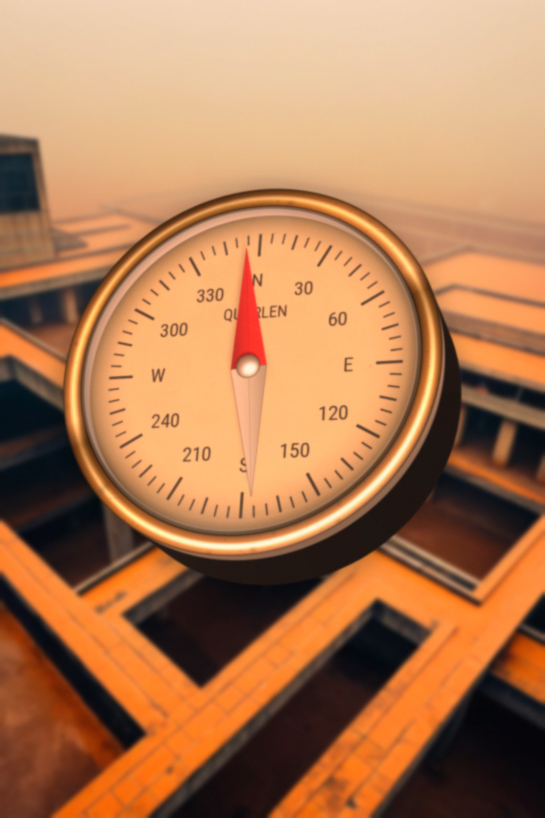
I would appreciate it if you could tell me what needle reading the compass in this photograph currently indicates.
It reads 355 °
